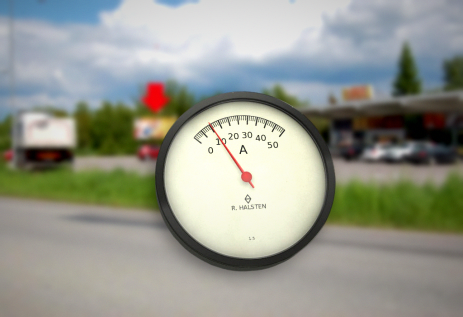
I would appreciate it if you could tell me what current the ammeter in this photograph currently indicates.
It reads 10 A
